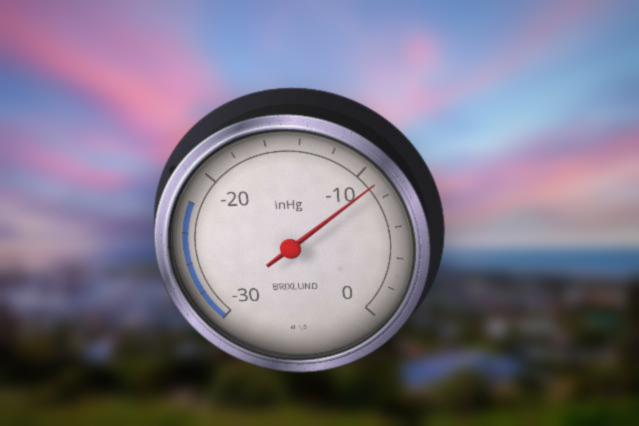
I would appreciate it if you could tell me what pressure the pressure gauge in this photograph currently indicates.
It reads -9 inHg
